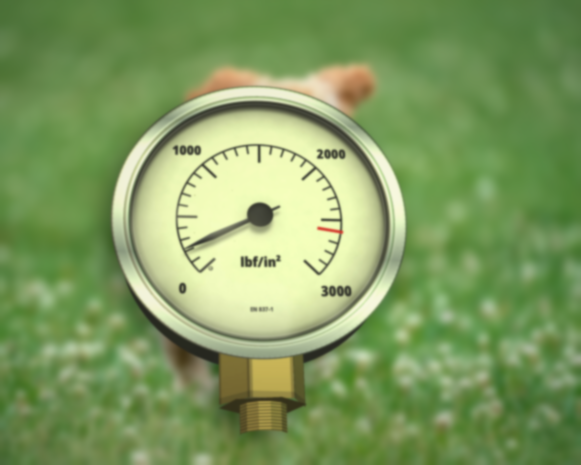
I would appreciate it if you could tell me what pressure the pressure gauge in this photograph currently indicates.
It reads 200 psi
